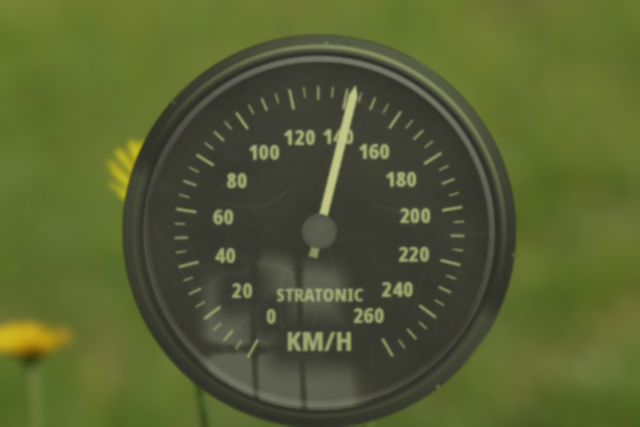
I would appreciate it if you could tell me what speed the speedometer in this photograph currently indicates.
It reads 142.5 km/h
